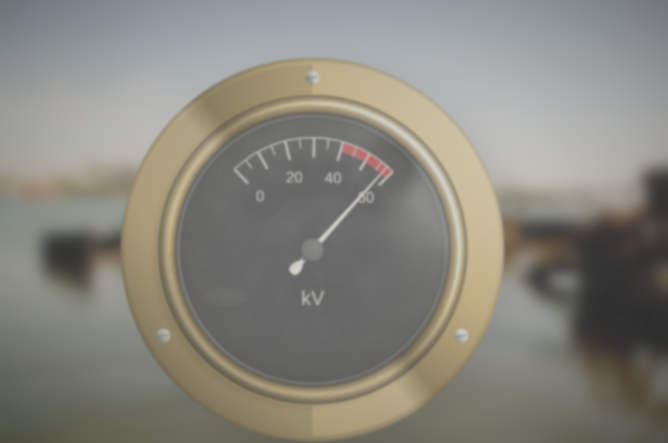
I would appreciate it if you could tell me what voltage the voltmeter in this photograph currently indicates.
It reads 57.5 kV
